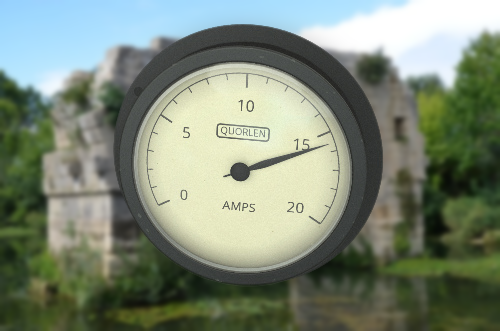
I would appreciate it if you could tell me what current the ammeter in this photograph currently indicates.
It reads 15.5 A
